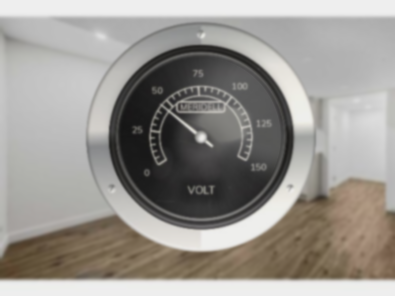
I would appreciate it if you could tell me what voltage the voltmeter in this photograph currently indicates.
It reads 45 V
